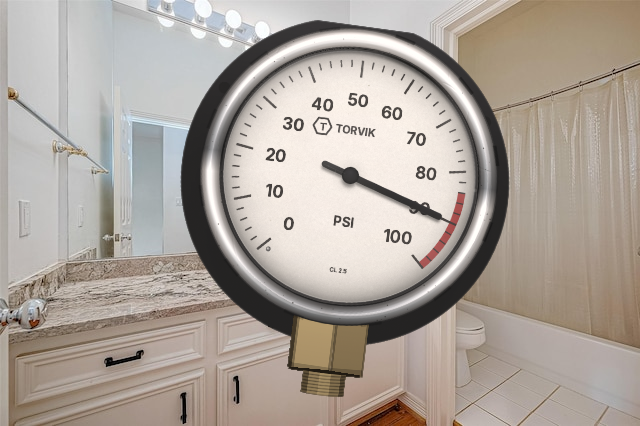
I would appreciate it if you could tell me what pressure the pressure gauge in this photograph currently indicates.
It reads 90 psi
